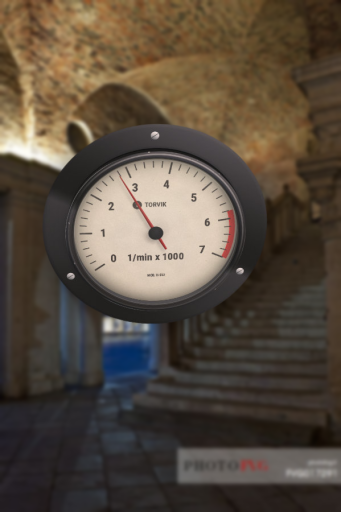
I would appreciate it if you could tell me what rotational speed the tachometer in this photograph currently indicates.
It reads 2800 rpm
